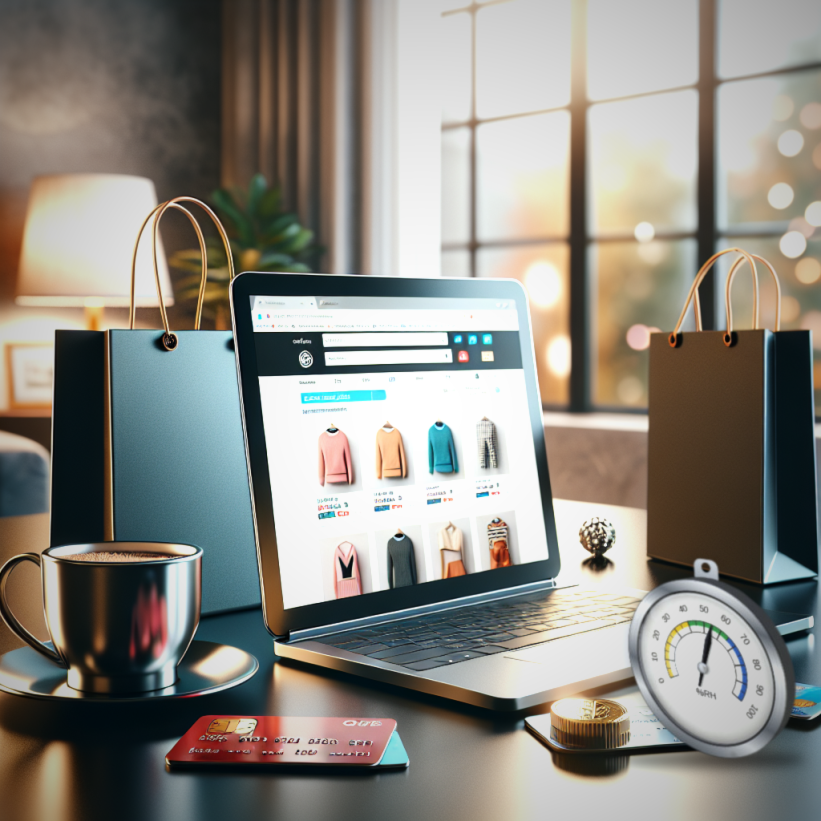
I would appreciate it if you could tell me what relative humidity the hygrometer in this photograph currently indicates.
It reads 55 %
